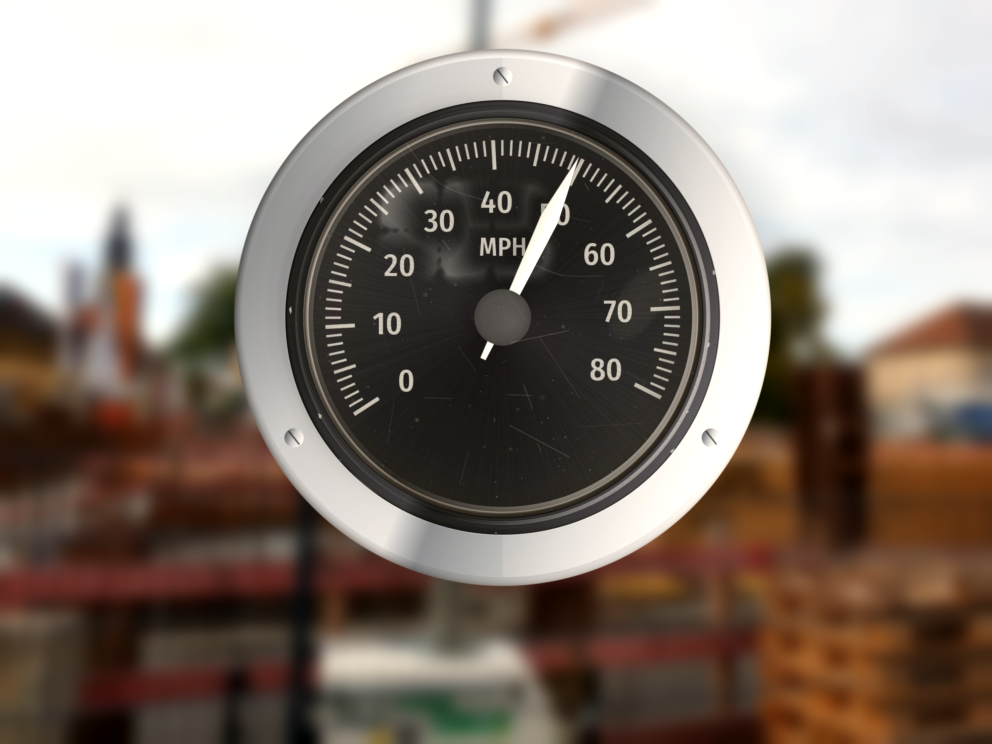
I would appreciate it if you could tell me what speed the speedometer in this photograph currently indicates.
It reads 49.5 mph
